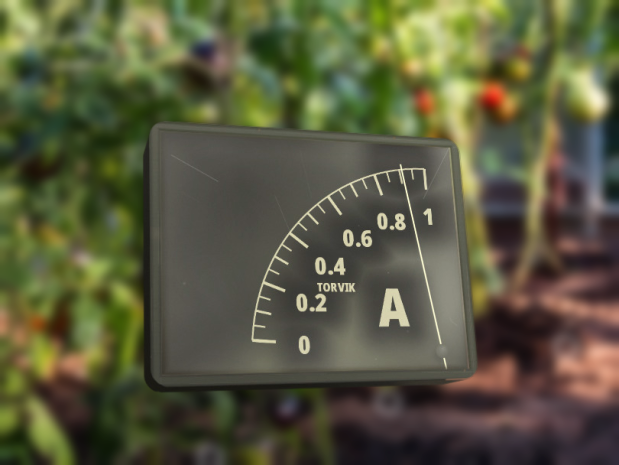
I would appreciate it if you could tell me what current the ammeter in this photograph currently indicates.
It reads 0.9 A
